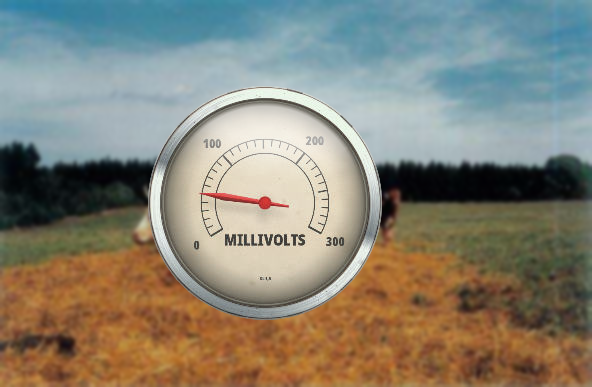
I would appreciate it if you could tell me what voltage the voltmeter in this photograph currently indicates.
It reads 50 mV
